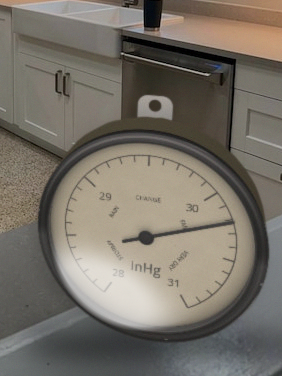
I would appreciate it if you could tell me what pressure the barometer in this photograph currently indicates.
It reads 30.2 inHg
